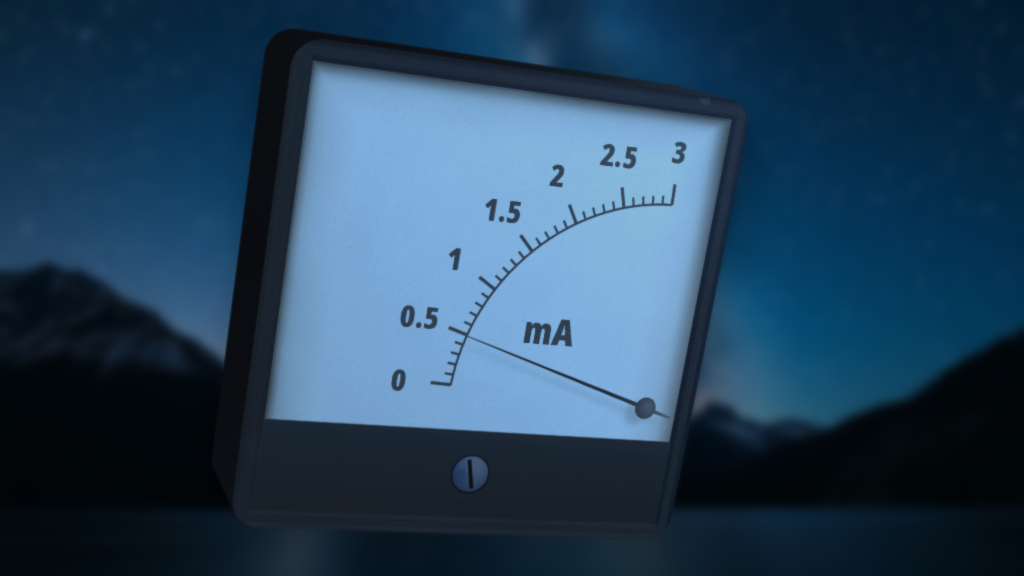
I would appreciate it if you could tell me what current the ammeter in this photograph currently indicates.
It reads 0.5 mA
